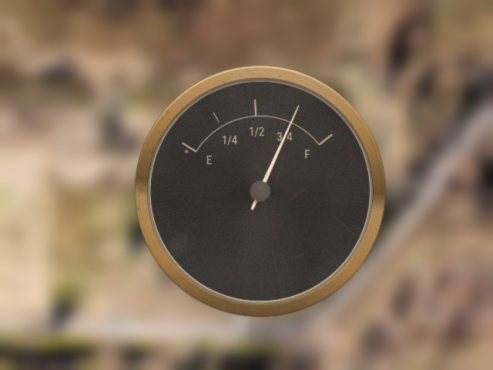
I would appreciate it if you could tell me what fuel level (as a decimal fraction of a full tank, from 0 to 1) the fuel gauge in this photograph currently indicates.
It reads 0.75
